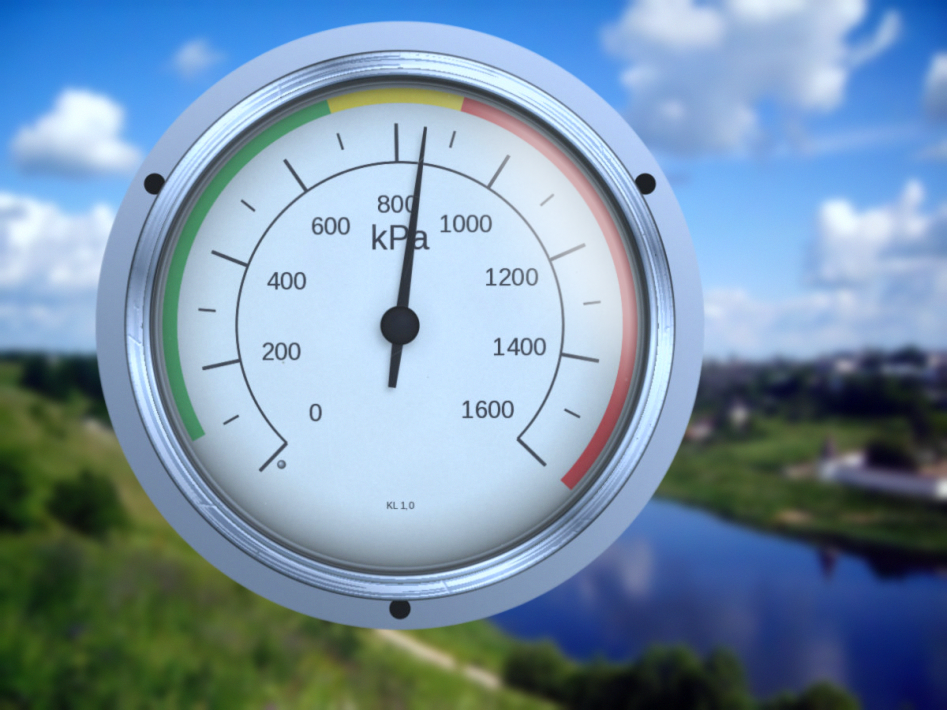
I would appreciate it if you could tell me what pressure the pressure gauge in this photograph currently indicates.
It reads 850 kPa
